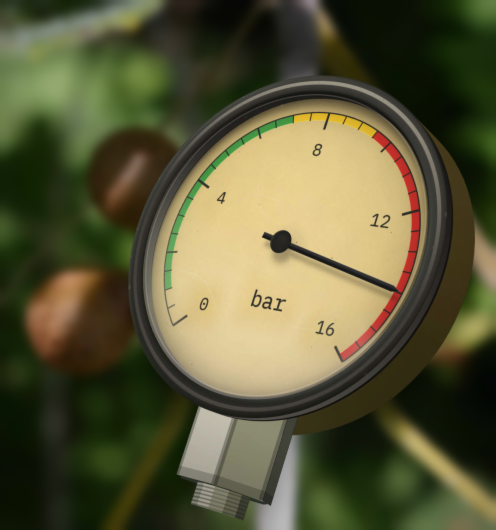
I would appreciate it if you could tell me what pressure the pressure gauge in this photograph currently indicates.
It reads 14 bar
